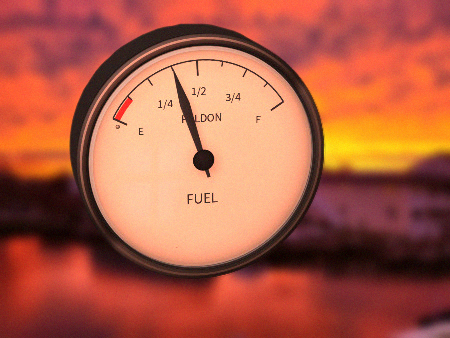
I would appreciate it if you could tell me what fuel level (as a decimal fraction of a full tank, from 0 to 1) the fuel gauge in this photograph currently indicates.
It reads 0.375
